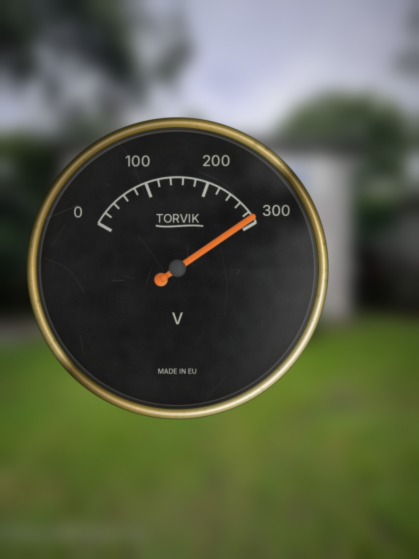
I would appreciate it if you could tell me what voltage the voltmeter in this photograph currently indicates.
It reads 290 V
